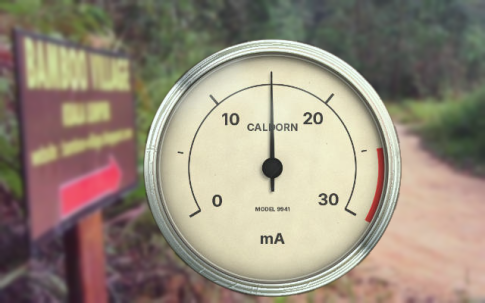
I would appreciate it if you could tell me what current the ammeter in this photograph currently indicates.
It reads 15 mA
